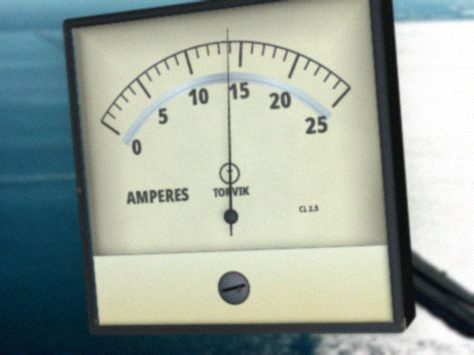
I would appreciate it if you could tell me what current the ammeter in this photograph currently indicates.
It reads 14 A
